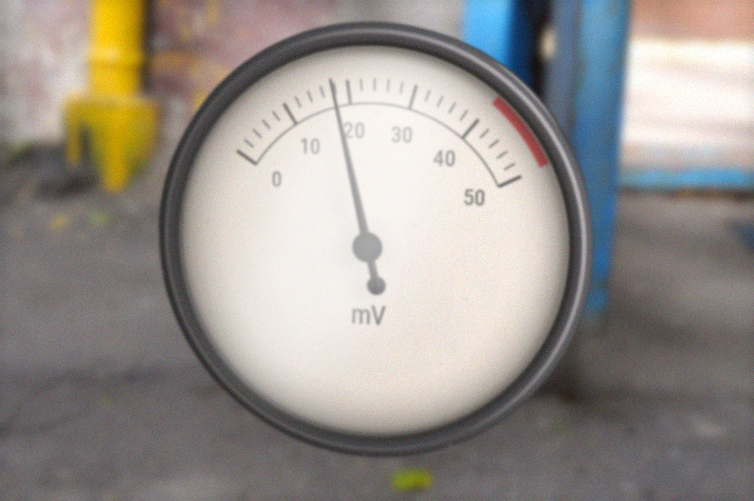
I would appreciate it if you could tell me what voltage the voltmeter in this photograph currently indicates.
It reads 18 mV
